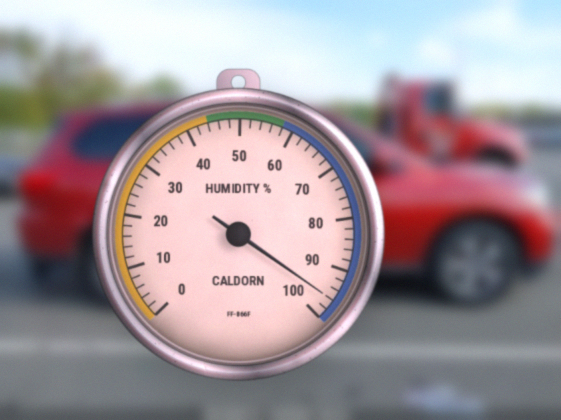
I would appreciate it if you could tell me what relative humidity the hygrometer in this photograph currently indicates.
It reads 96 %
